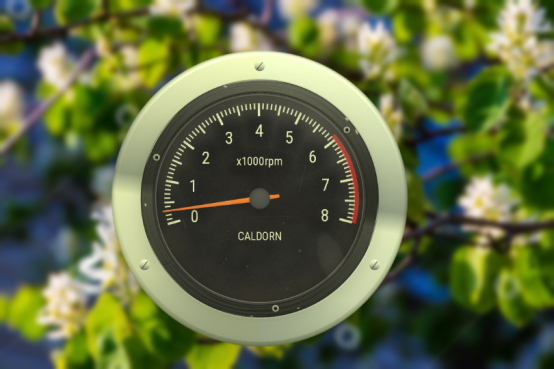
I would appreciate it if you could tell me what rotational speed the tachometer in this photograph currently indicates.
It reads 300 rpm
